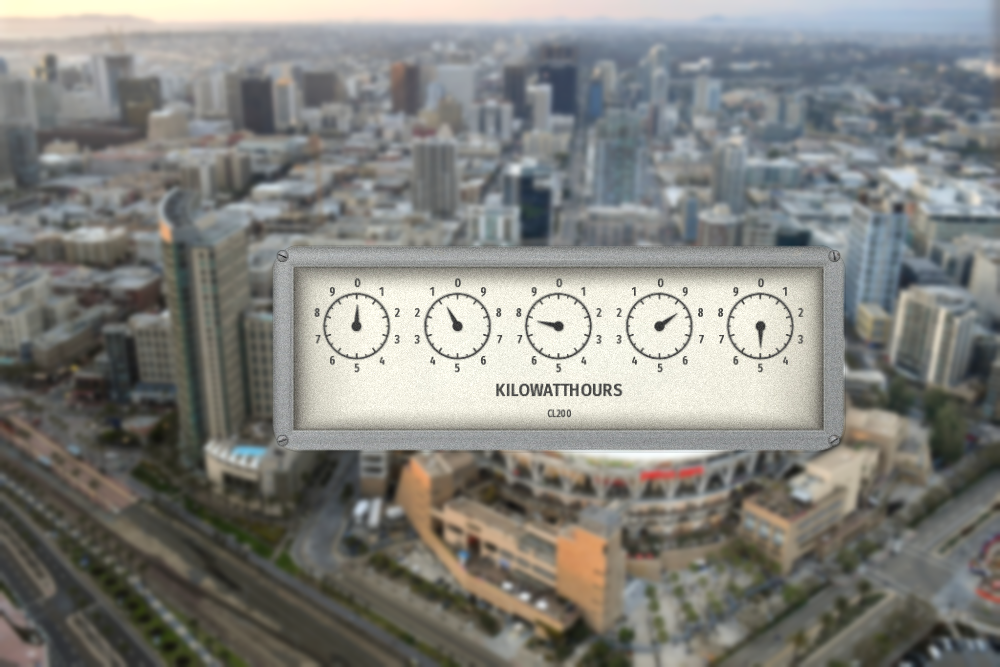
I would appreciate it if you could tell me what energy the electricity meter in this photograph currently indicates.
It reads 785 kWh
